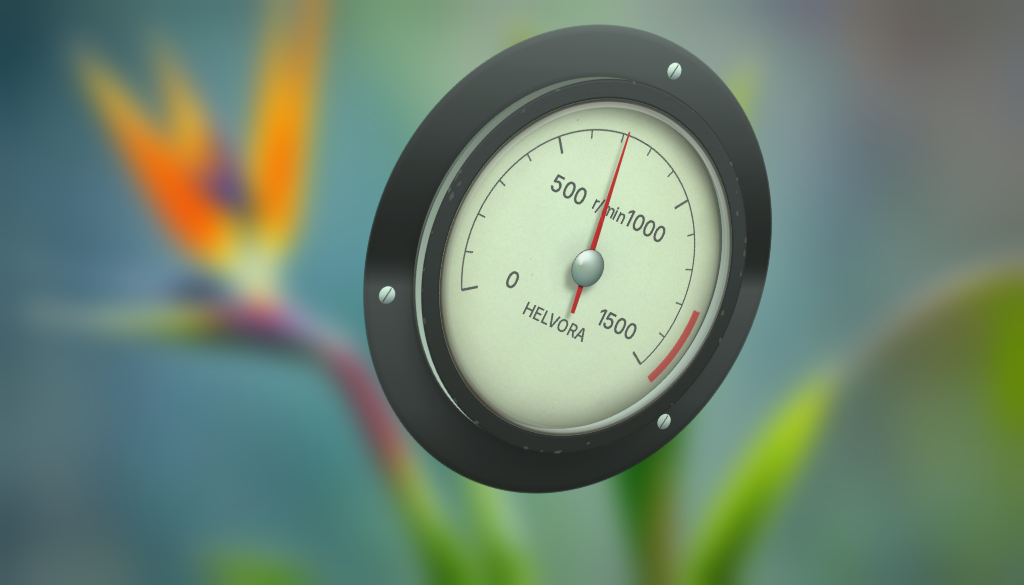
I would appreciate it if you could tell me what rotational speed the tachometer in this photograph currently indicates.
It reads 700 rpm
